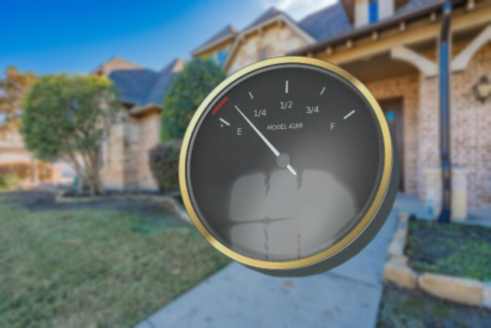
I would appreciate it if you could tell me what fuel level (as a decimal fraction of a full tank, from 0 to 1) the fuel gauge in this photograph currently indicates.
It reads 0.125
